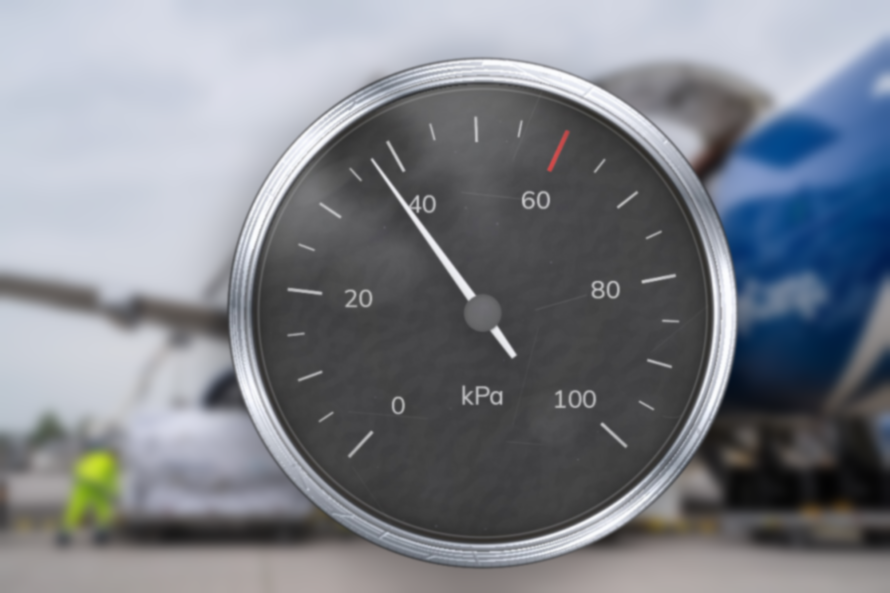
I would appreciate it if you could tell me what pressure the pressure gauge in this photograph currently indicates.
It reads 37.5 kPa
